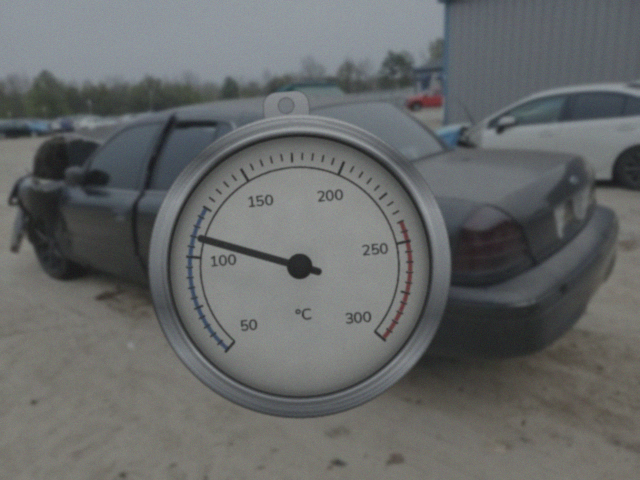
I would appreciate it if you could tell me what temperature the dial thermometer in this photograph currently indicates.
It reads 110 °C
